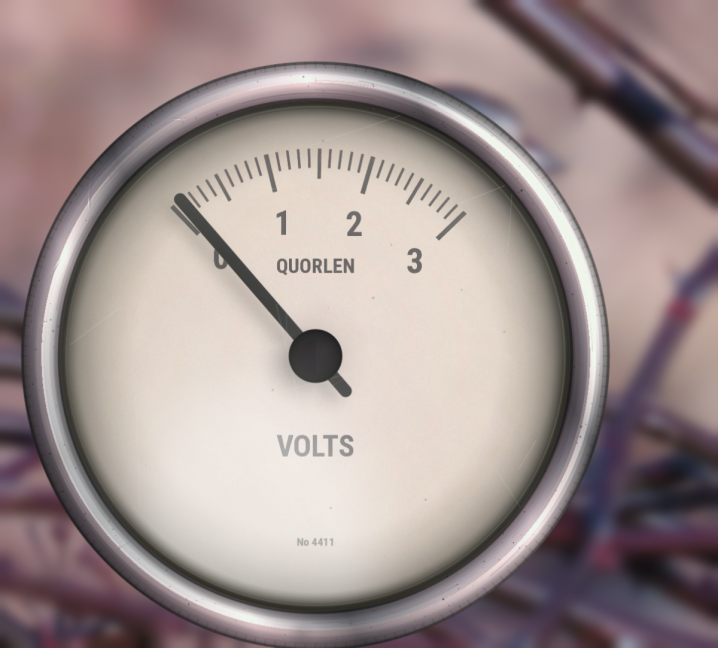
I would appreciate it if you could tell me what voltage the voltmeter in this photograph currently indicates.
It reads 0.1 V
